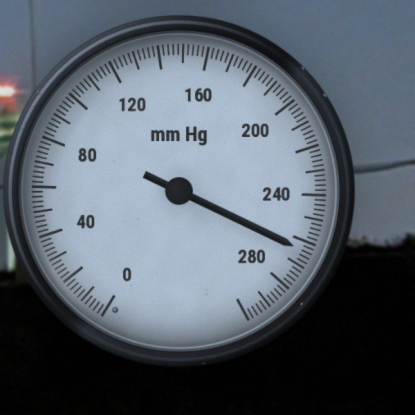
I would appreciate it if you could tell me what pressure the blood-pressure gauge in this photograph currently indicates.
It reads 264 mmHg
